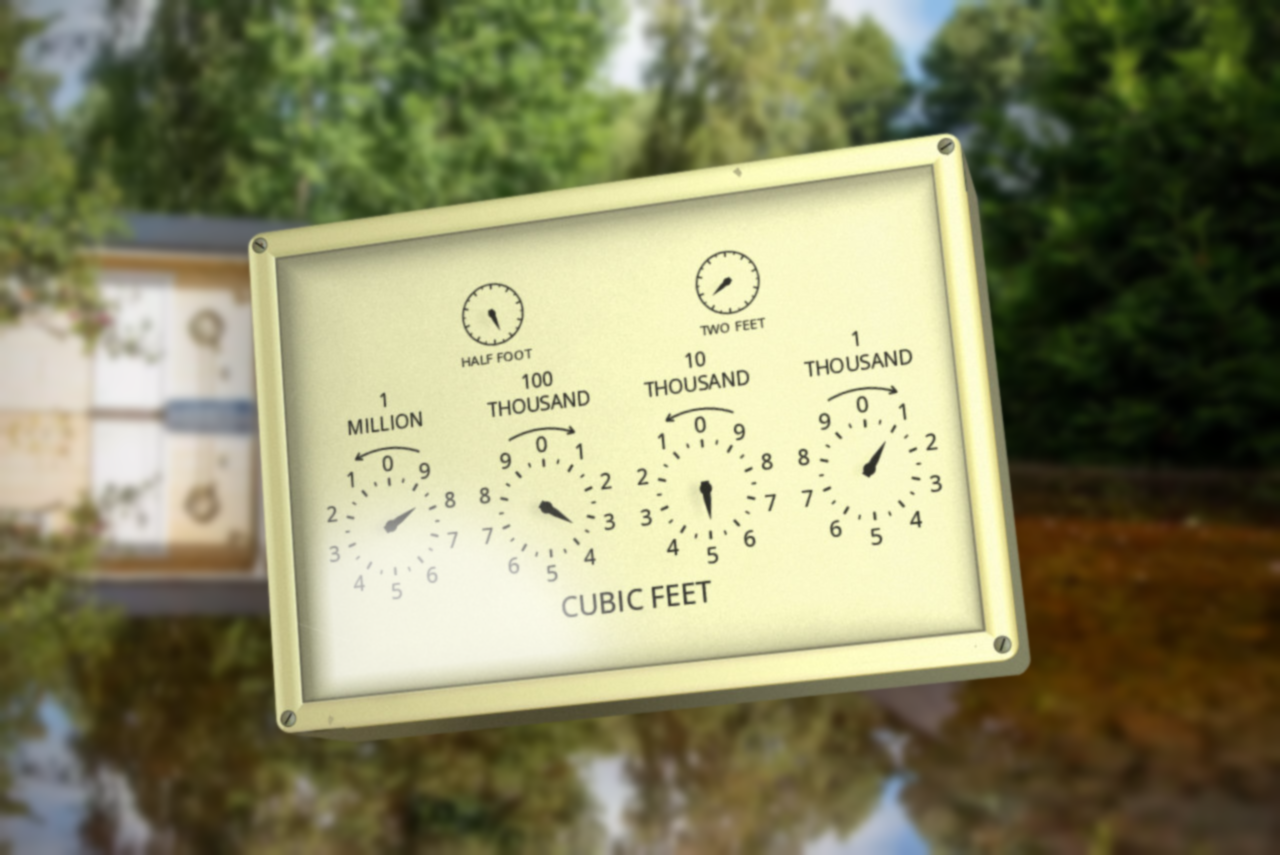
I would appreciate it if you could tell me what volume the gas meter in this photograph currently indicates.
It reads 835100 ft³
